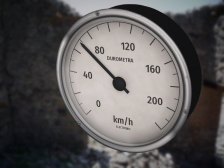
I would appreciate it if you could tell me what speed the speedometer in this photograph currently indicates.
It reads 70 km/h
